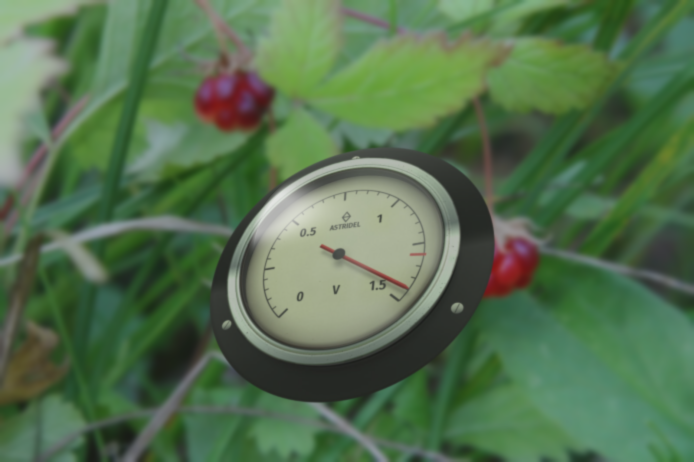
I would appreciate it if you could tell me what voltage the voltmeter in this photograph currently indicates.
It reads 1.45 V
